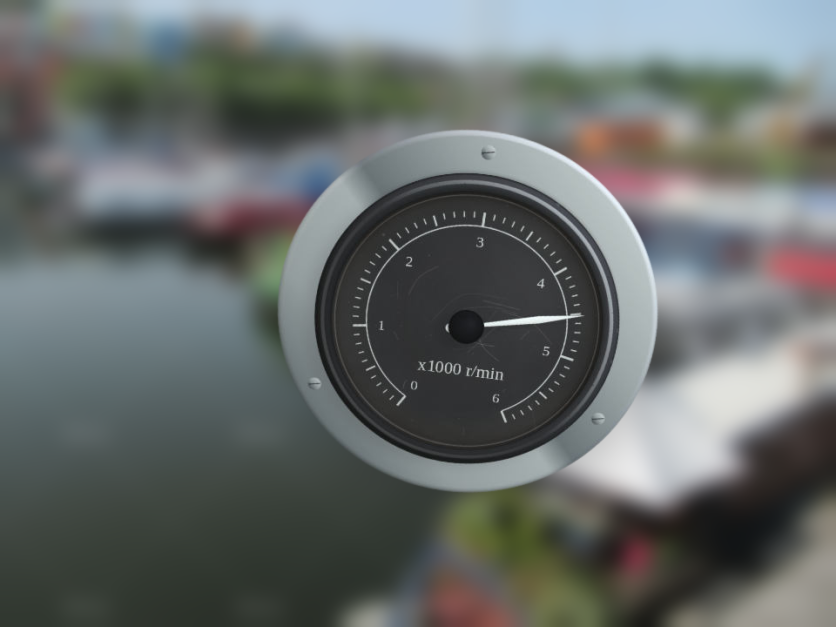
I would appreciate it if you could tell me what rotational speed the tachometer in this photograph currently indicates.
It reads 4500 rpm
